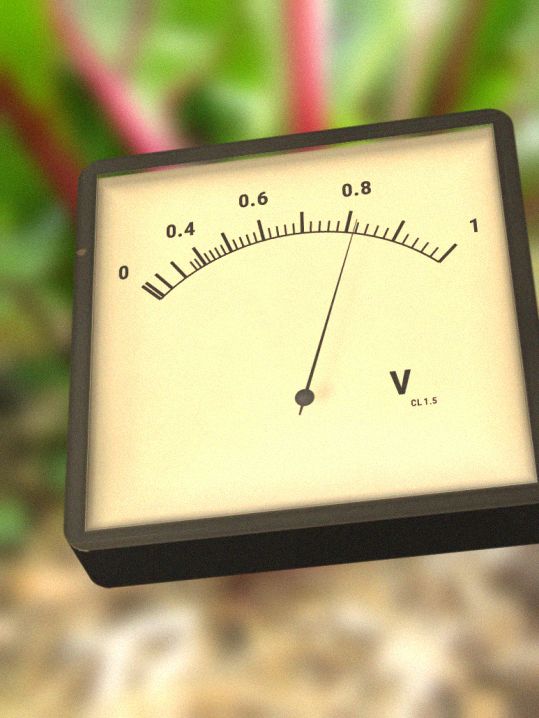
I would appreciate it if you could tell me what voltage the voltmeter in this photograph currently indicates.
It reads 0.82 V
